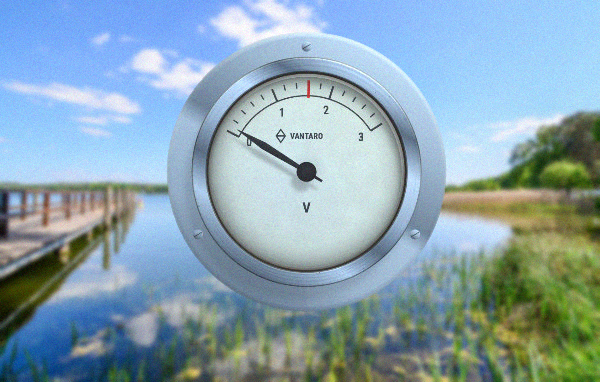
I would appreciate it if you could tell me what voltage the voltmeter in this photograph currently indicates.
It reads 0.1 V
